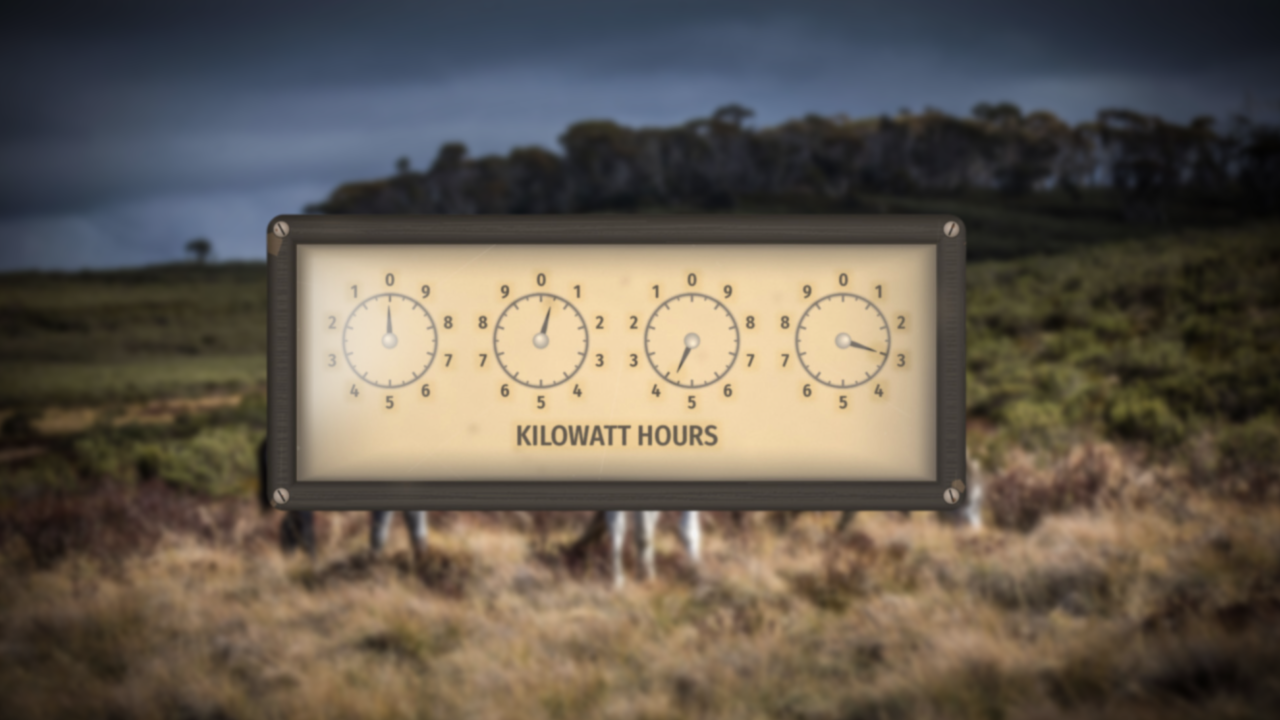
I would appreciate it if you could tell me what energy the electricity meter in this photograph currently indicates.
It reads 43 kWh
